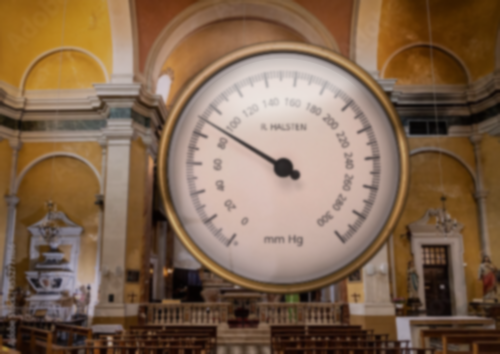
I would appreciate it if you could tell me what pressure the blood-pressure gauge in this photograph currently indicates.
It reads 90 mmHg
